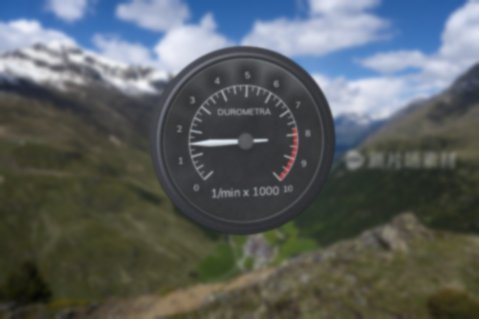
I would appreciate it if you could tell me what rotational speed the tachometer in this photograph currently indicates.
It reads 1500 rpm
